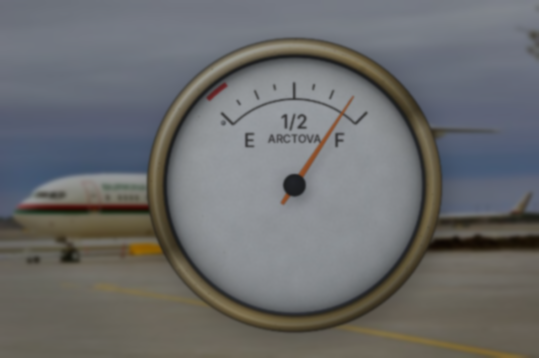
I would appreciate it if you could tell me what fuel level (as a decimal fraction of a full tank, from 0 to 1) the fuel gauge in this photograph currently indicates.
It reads 0.875
